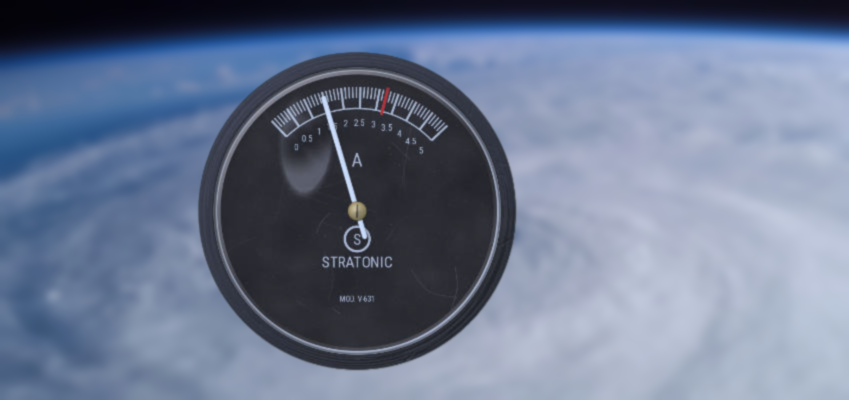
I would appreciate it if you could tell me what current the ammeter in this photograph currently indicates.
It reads 1.5 A
